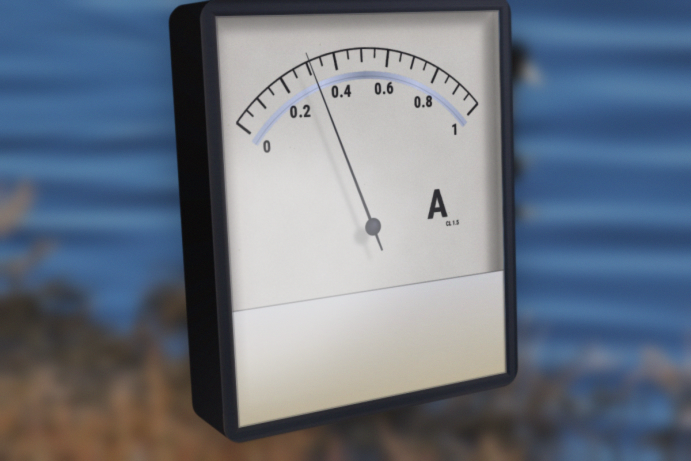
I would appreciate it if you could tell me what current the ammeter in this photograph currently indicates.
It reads 0.3 A
